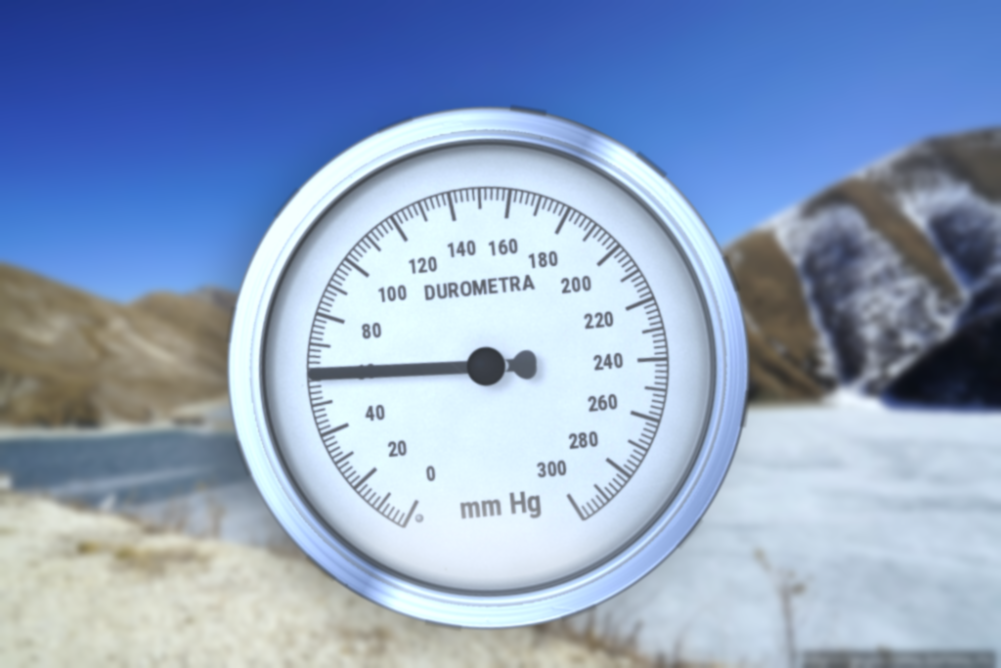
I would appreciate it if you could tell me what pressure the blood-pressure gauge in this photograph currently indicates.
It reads 60 mmHg
